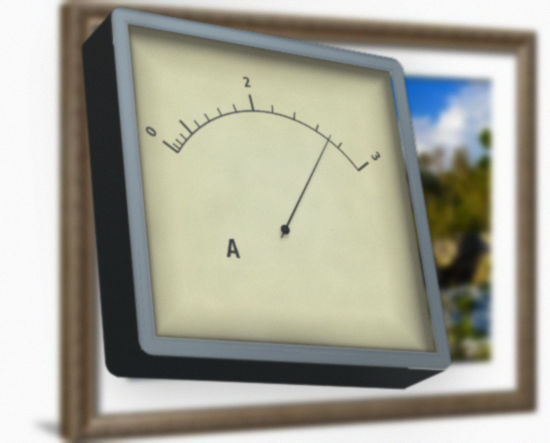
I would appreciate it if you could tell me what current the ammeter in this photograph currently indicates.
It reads 2.7 A
